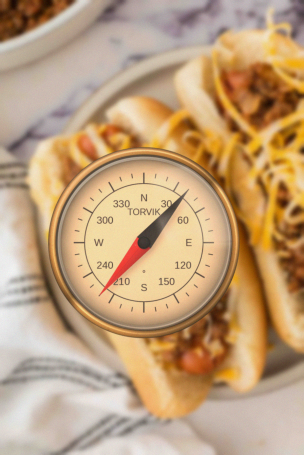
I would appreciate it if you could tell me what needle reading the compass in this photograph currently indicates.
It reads 220 °
